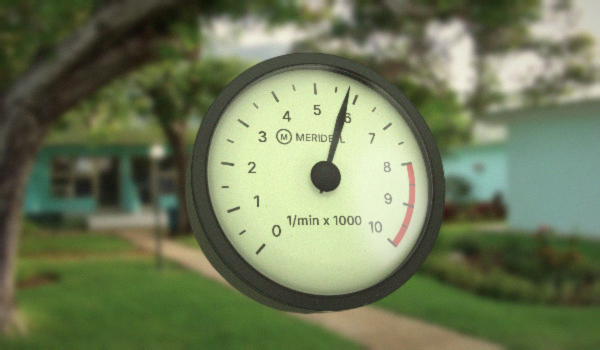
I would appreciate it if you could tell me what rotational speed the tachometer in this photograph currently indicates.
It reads 5750 rpm
